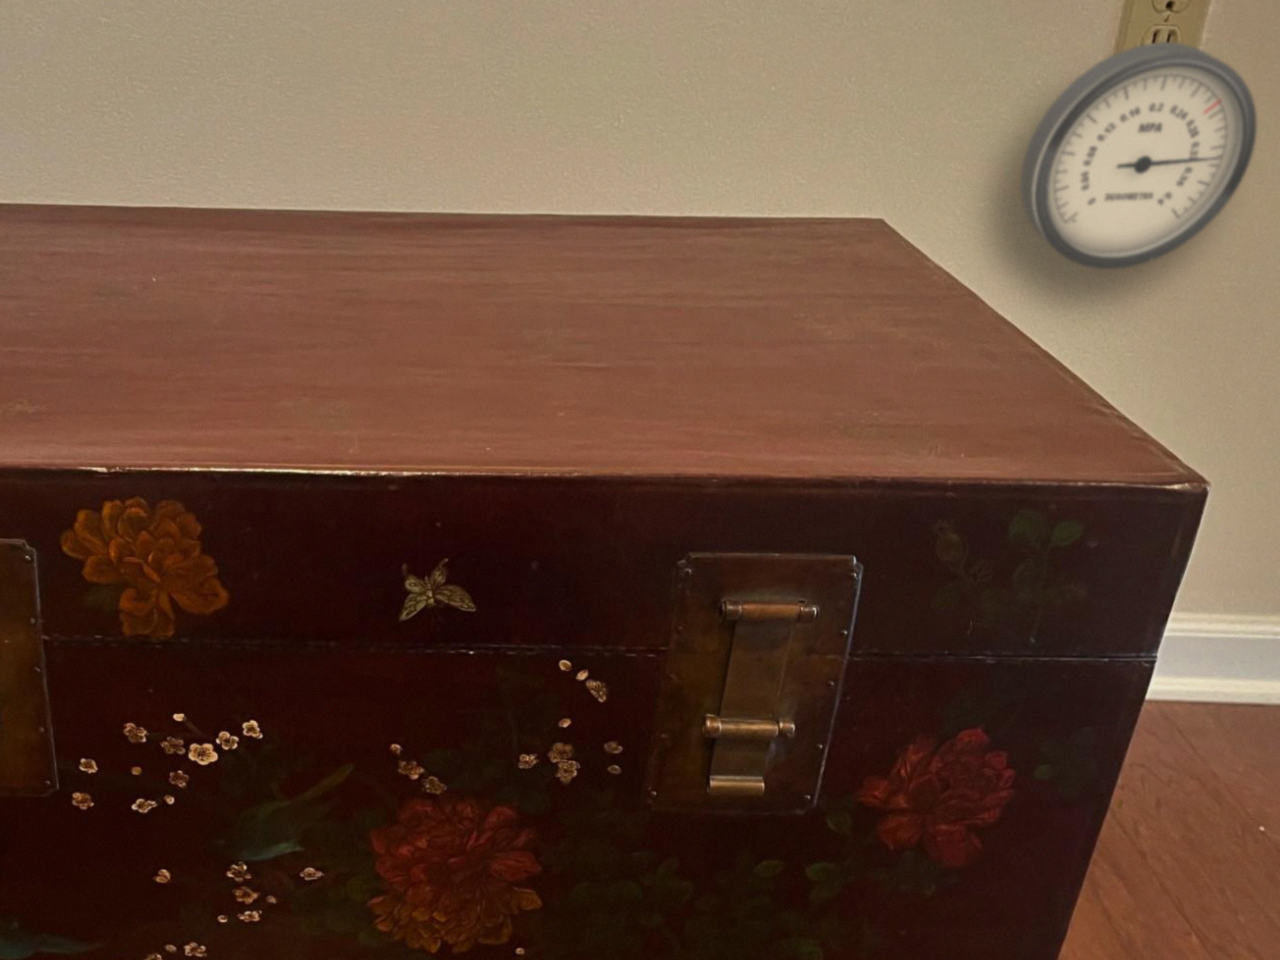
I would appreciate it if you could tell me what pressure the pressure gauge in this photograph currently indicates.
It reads 0.33 MPa
